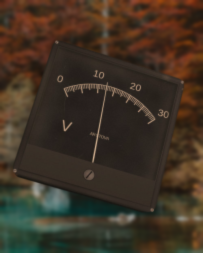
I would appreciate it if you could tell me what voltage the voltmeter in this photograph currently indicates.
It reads 12.5 V
